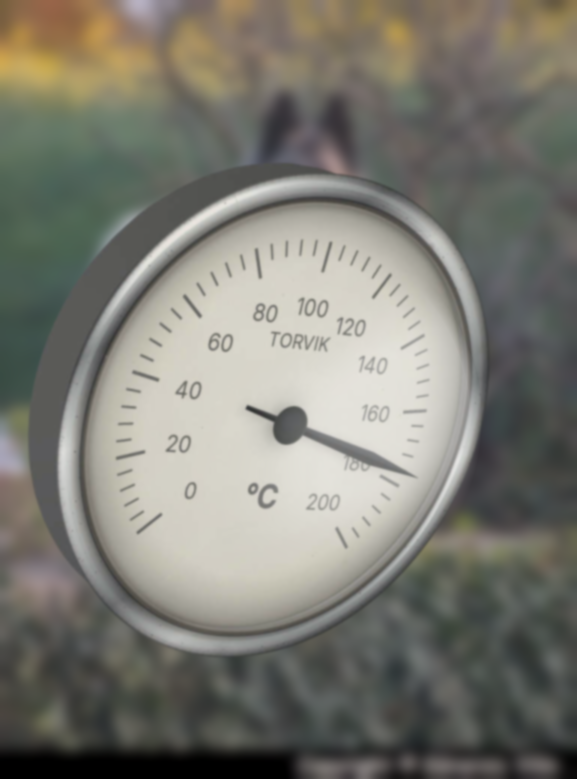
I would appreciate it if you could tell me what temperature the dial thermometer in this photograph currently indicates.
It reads 176 °C
